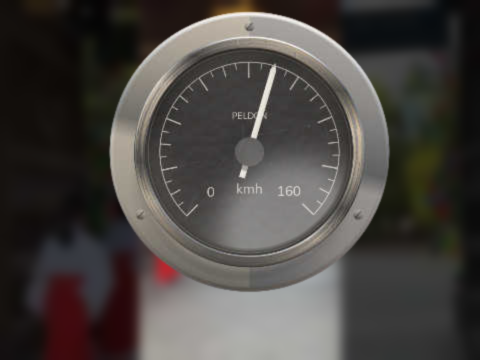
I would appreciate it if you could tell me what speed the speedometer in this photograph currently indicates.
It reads 90 km/h
